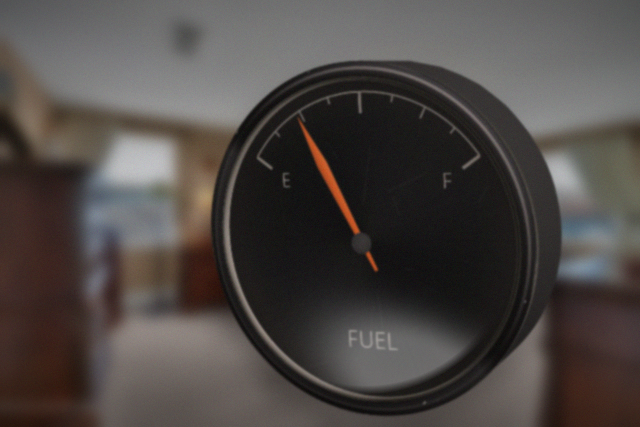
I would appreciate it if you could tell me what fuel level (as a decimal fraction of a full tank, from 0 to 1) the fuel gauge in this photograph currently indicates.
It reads 0.25
